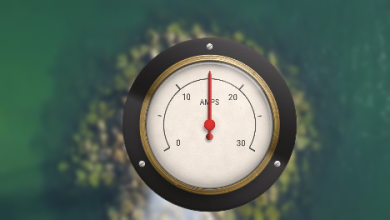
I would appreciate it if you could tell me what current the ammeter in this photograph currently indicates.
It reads 15 A
